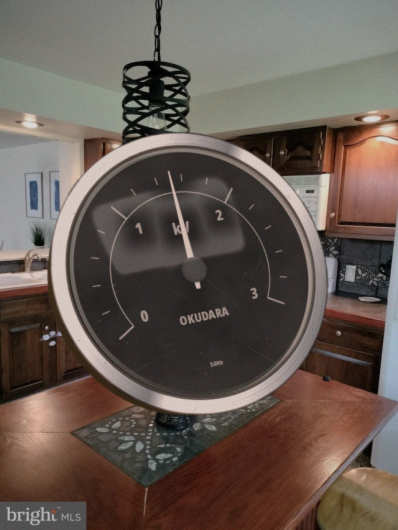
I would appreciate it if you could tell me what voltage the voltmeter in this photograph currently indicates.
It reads 1.5 kV
